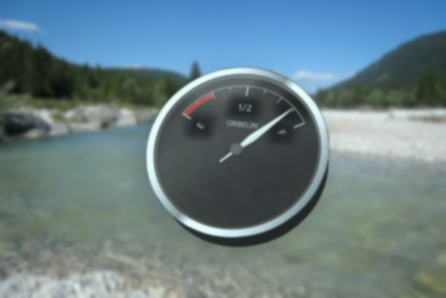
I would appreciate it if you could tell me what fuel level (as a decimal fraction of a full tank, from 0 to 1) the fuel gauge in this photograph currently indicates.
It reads 0.875
